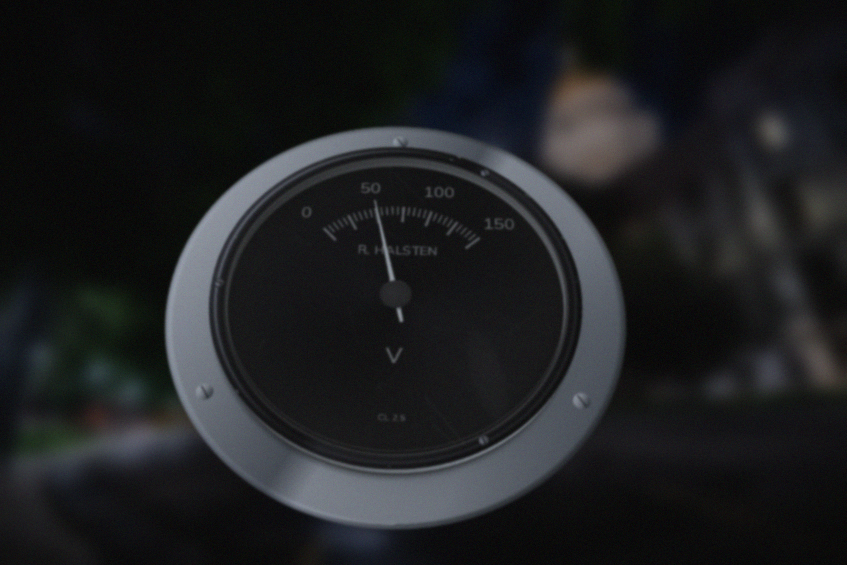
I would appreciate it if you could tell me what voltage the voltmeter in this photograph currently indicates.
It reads 50 V
